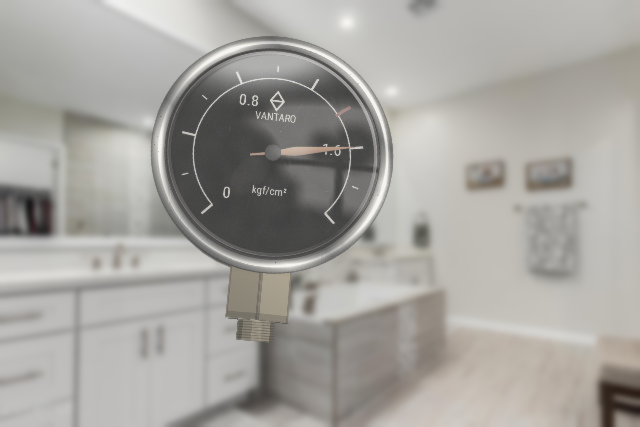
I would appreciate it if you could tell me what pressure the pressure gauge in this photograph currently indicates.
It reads 1.6 kg/cm²
